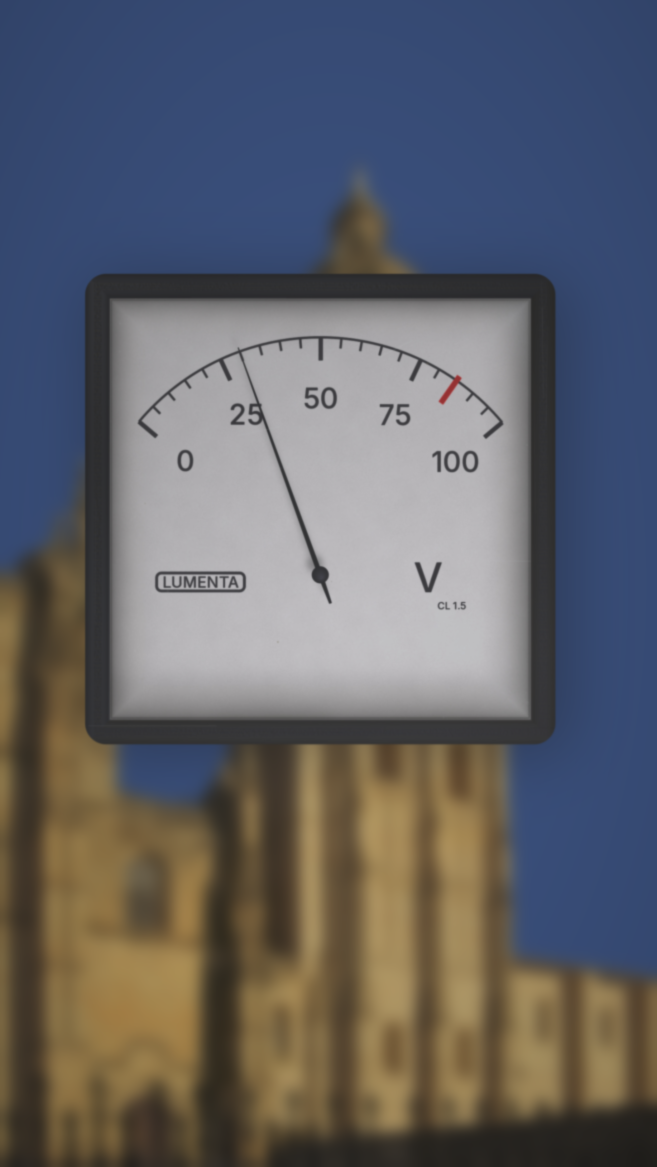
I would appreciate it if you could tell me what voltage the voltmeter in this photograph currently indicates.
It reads 30 V
